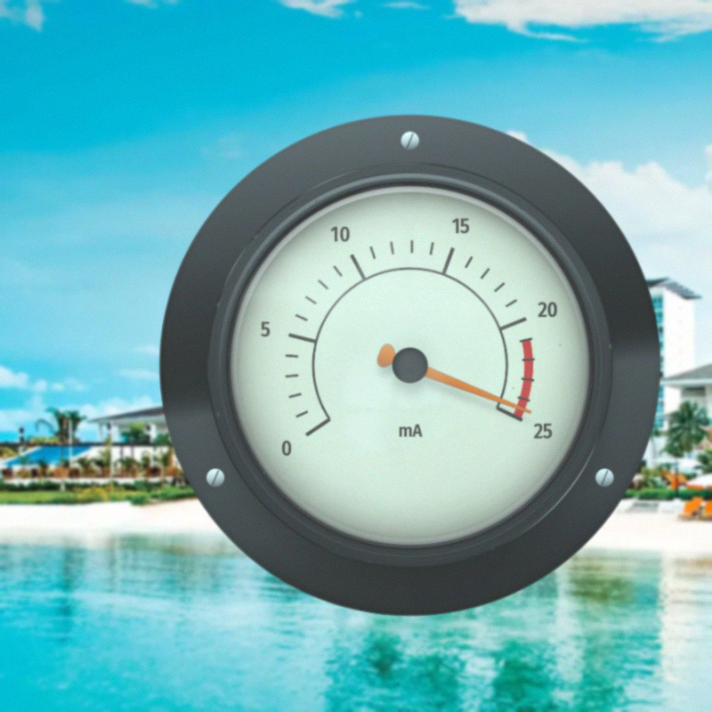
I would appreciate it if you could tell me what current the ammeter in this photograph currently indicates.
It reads 24.5 mA
